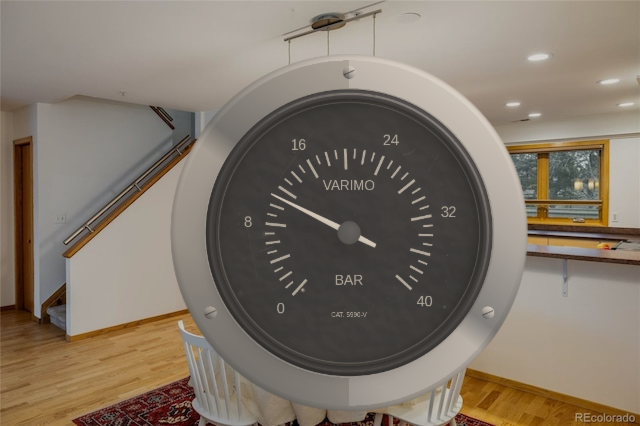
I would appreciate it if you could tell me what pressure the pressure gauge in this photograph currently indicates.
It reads 11 bar
